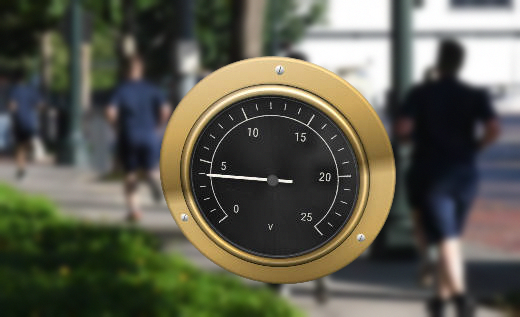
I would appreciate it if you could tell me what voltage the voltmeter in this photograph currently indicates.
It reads 4 V
